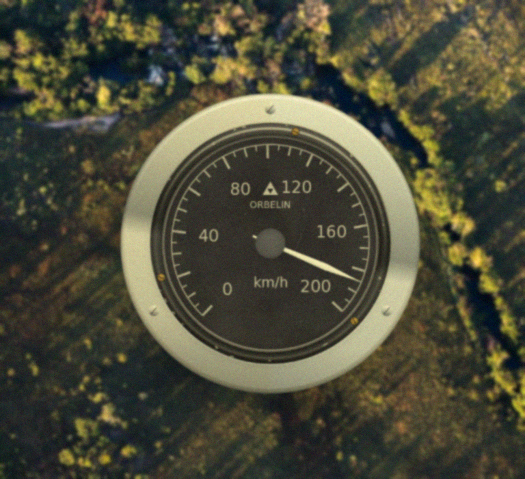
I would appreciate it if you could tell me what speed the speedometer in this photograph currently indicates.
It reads 185 km/h
